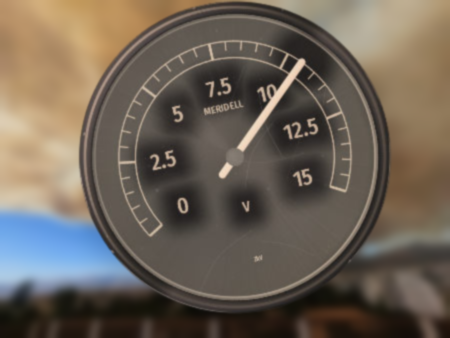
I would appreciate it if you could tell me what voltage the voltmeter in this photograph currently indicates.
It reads 10.5 V
